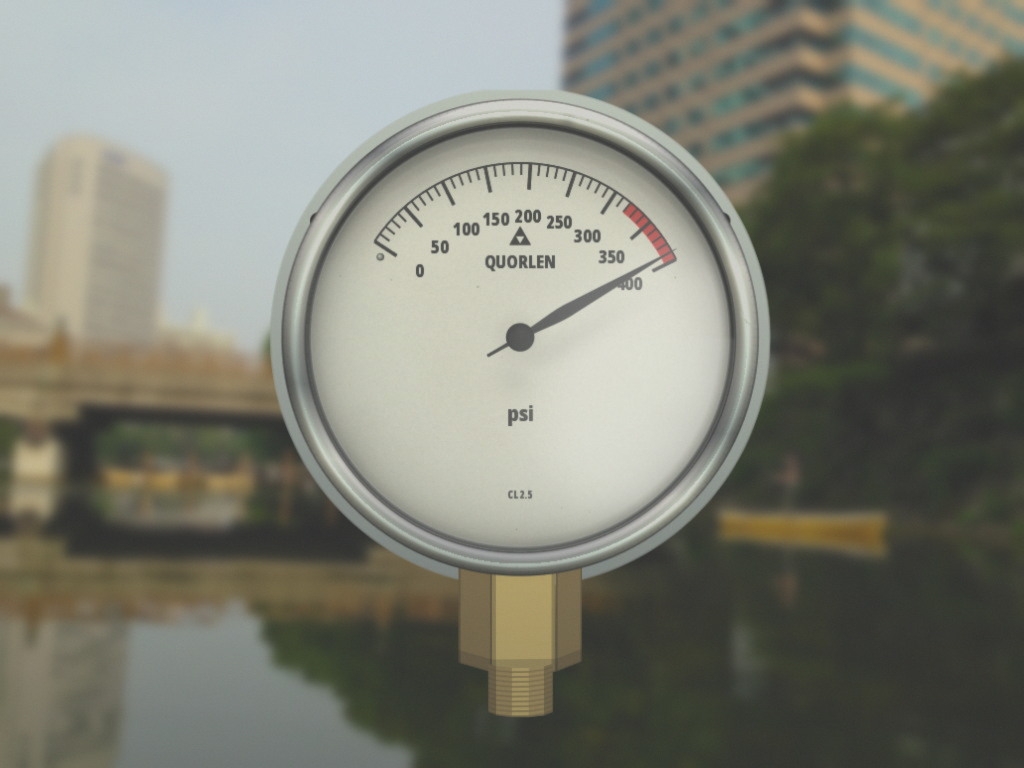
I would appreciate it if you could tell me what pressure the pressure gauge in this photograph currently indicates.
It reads 390 psi
